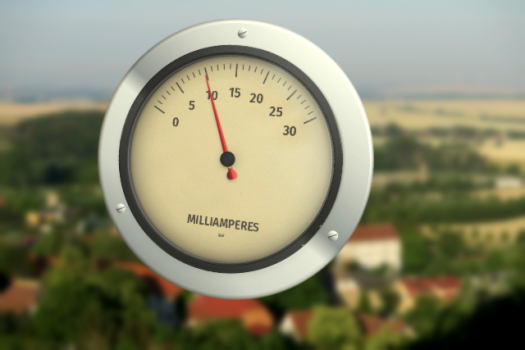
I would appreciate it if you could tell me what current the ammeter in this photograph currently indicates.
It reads 10 mA
